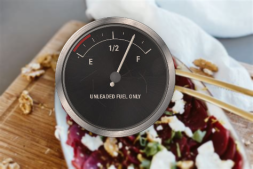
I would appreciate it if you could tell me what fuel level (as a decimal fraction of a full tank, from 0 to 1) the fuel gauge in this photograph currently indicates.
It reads 0.75
